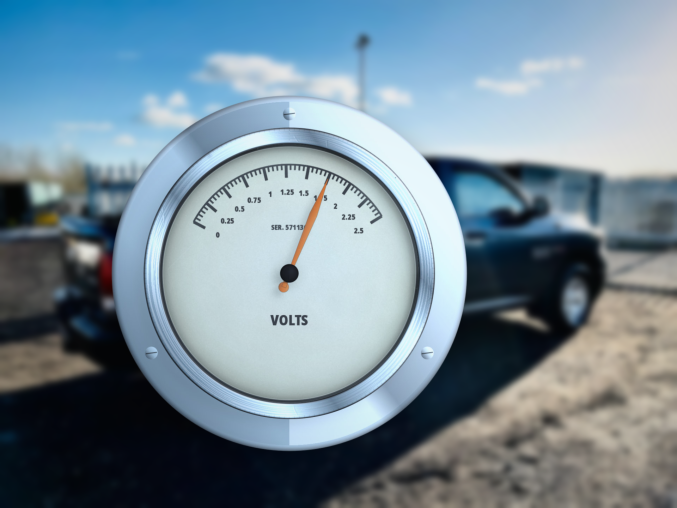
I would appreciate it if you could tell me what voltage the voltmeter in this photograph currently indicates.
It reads 1.75 V
